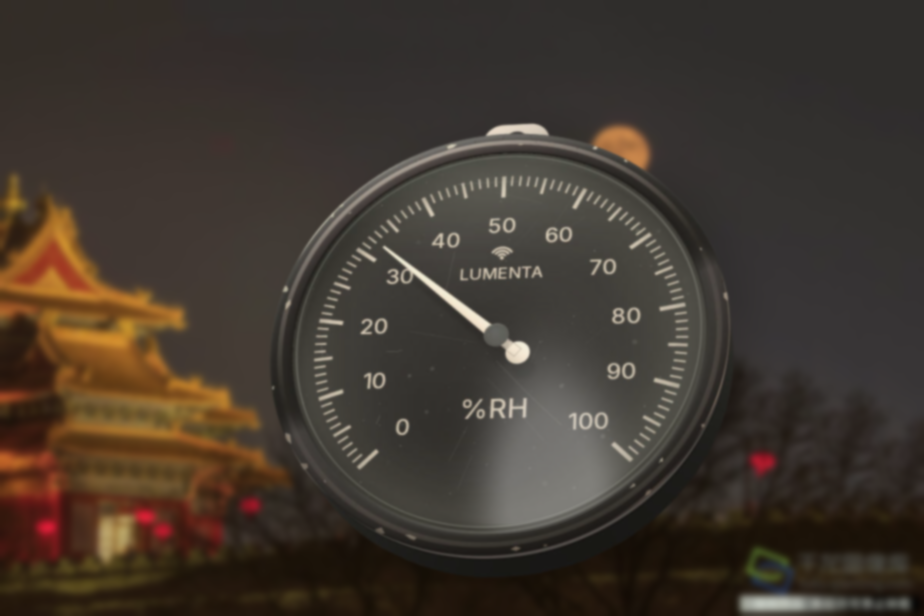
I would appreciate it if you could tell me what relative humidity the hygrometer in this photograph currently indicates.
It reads 32 %
